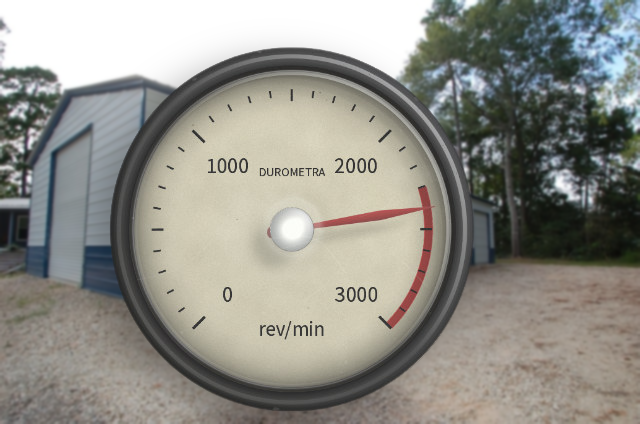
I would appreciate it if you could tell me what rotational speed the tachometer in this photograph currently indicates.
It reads 2400 rpm
